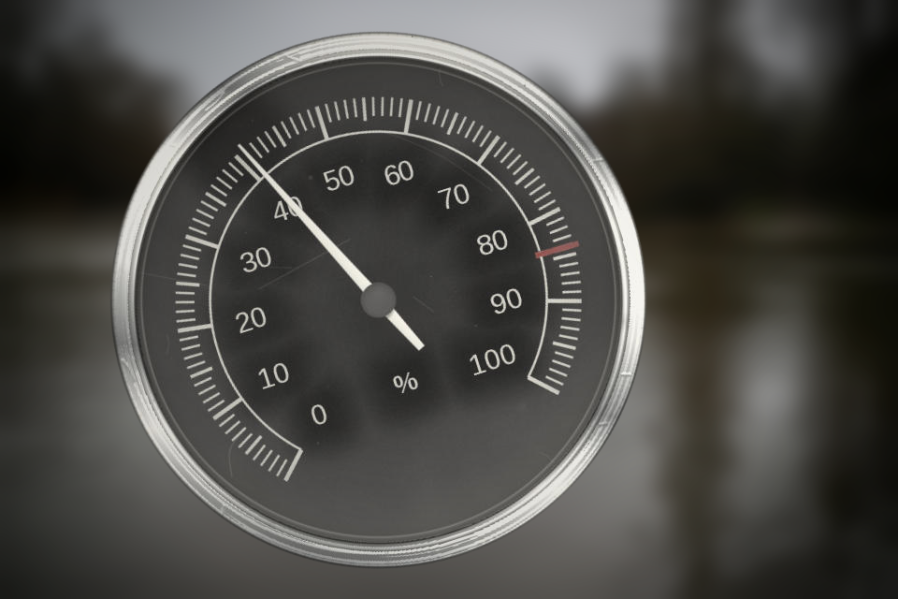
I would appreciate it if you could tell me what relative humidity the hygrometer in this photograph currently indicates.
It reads 41 %
